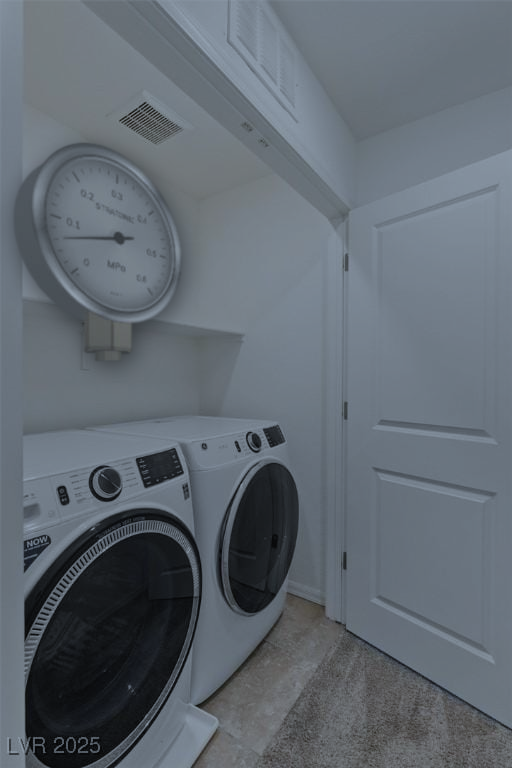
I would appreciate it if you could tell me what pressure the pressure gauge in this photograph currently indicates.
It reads 0.06 MPa
